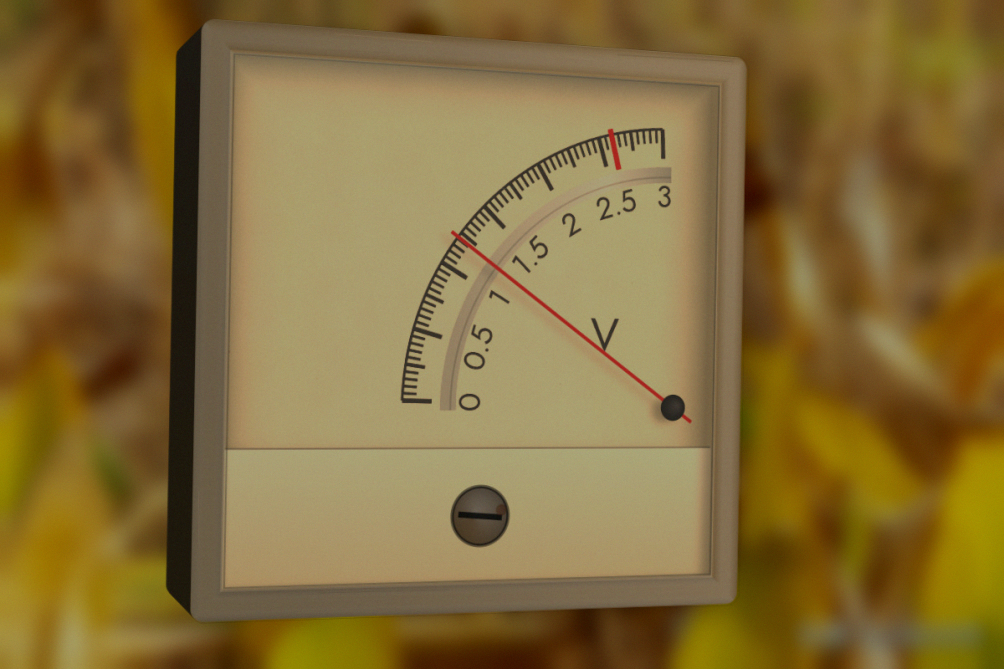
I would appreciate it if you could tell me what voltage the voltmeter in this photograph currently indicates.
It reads 1.2 V
